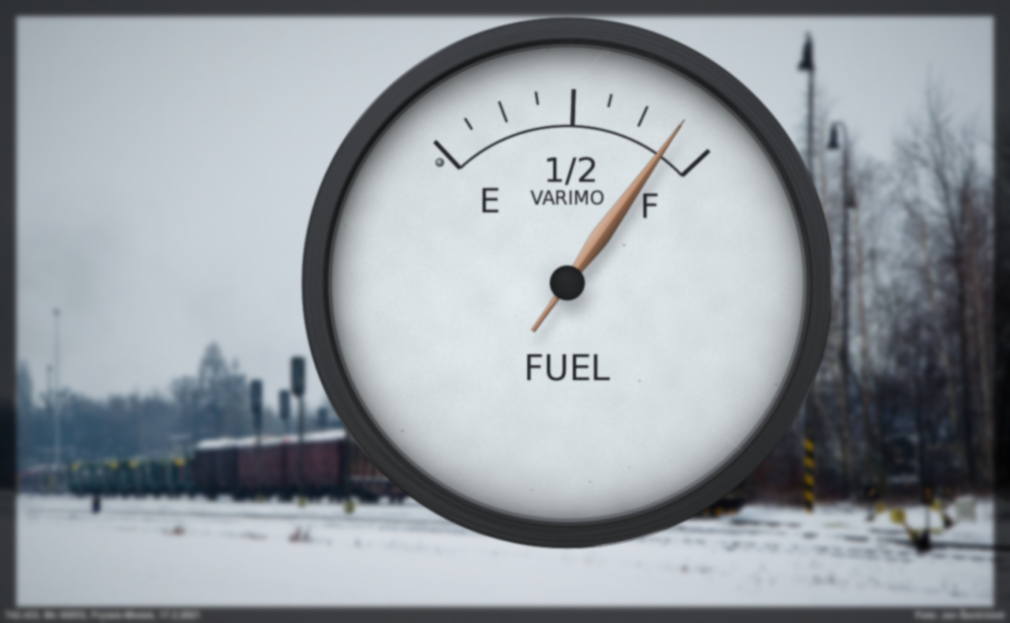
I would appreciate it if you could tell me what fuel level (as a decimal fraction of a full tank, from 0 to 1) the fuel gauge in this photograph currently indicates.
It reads 0.875
